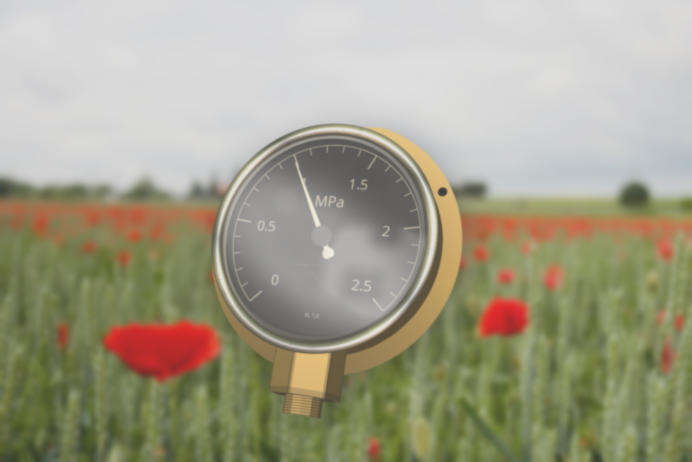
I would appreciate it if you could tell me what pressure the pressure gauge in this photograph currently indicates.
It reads 1 MPa
